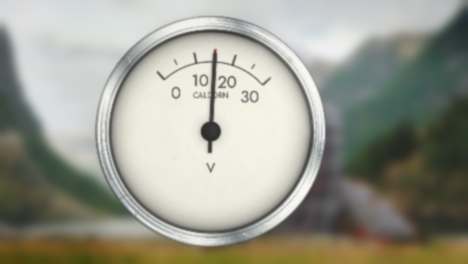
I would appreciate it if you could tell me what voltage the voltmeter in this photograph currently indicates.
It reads 15 V
